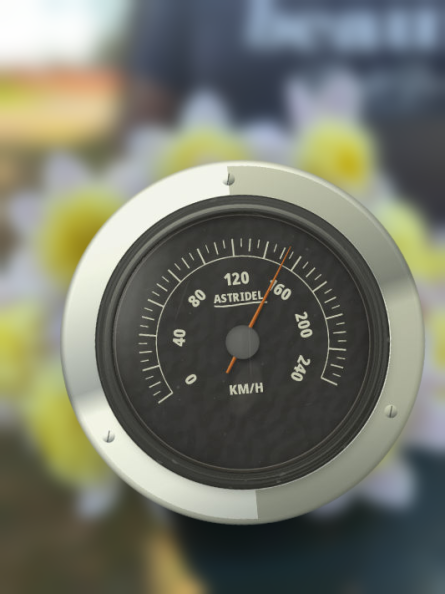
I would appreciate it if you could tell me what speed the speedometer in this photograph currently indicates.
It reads 152.5 km/h
